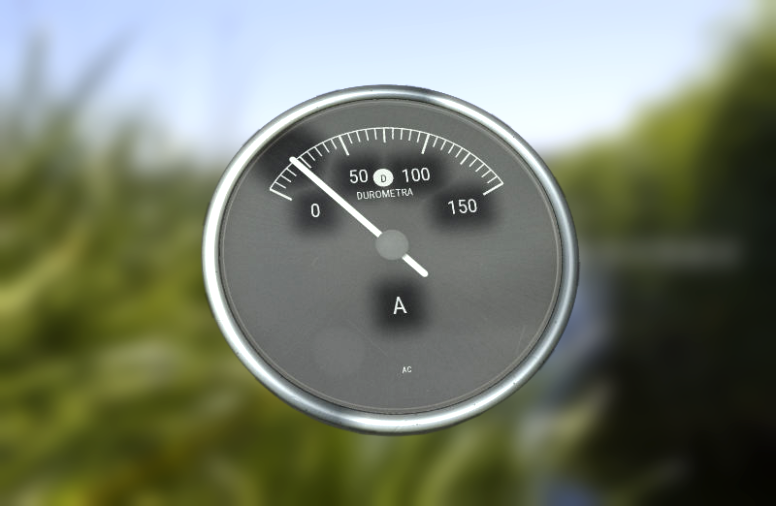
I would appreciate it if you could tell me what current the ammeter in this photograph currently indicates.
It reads 20 A
